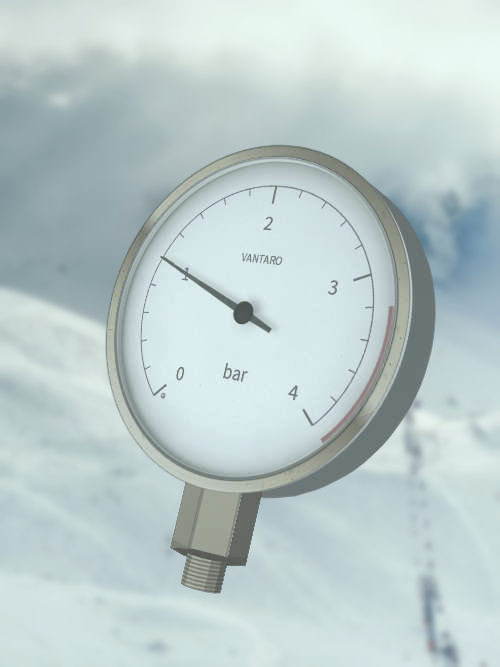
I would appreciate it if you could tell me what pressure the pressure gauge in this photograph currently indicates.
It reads 1 bar
